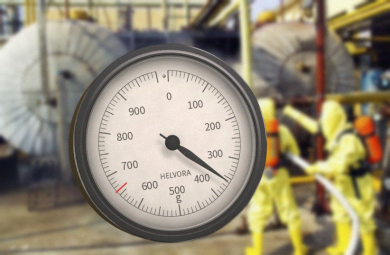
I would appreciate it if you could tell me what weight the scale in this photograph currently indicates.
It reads 360 g
